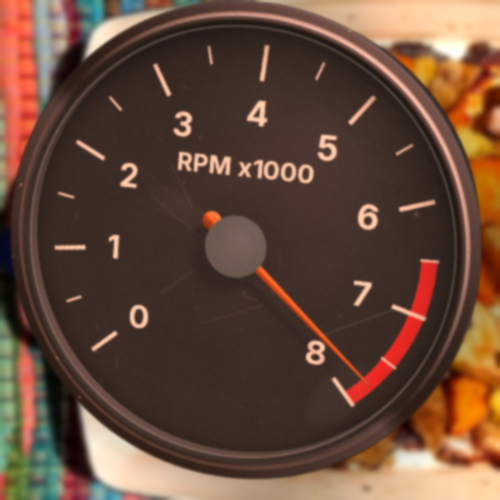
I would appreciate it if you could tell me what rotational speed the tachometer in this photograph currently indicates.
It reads 7750 rpm
